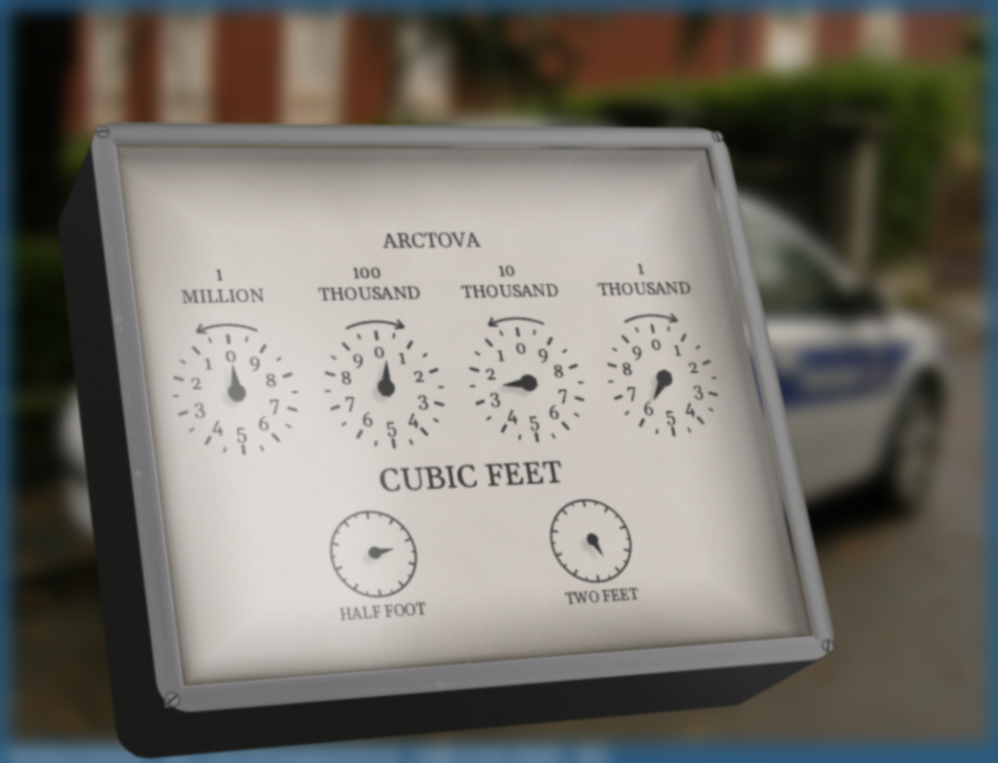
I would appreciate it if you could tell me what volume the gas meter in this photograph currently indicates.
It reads 2600 ft³
